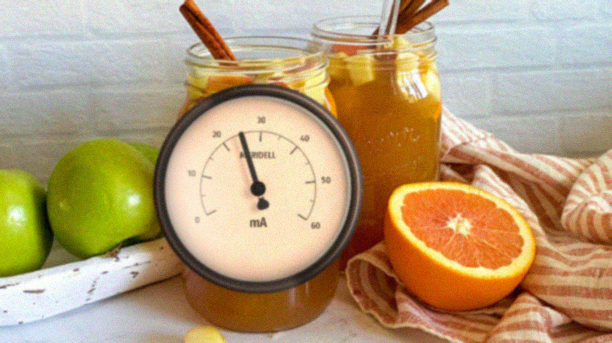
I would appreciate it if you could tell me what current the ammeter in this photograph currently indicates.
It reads 25 mA
